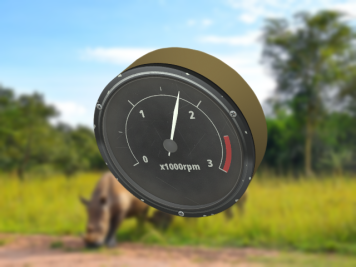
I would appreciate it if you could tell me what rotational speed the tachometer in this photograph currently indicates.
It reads 1750 rpm
